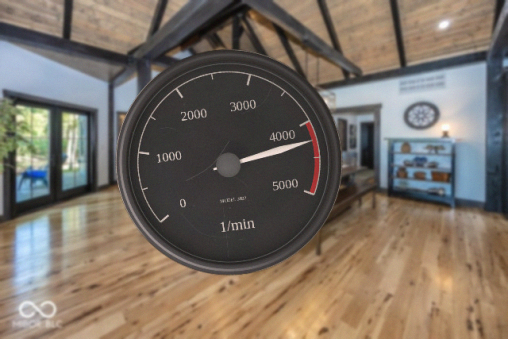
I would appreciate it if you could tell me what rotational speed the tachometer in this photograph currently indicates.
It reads 4250 rpm
